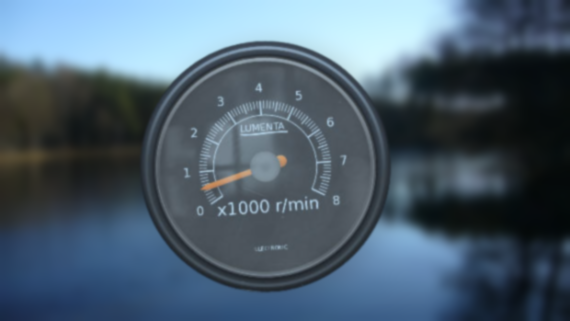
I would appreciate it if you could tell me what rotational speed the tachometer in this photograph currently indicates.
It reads 500 rpm
